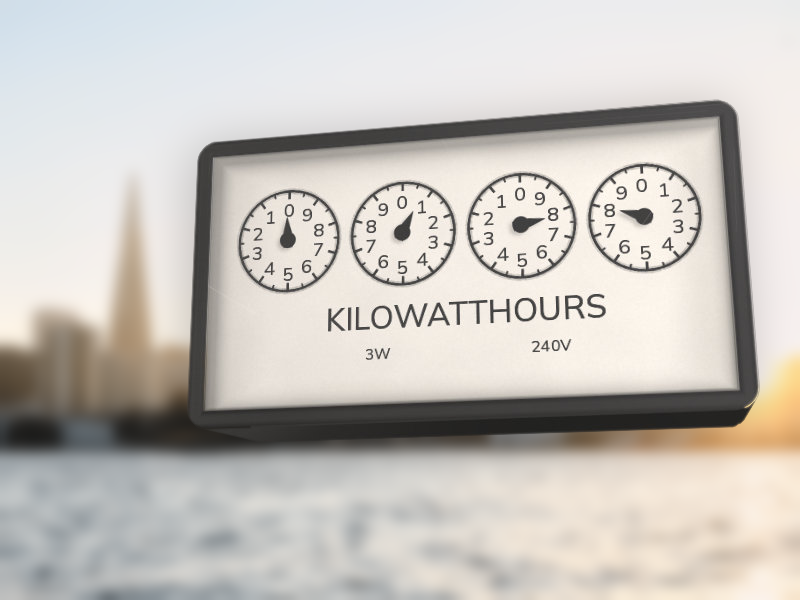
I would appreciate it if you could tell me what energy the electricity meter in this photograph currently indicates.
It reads 78 kWh
